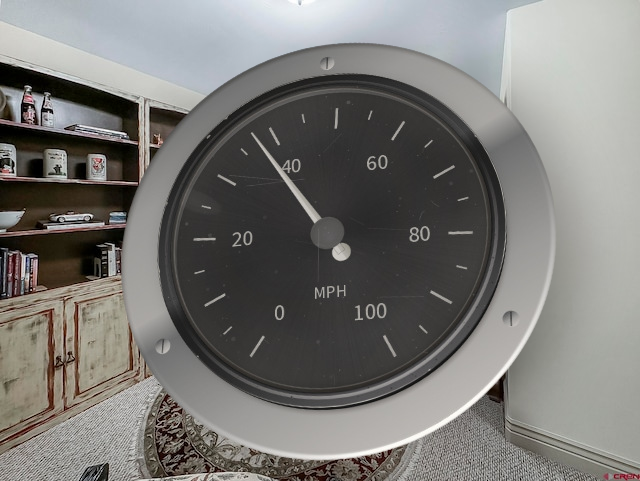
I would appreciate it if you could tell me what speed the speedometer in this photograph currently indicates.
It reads 37.5 mph
